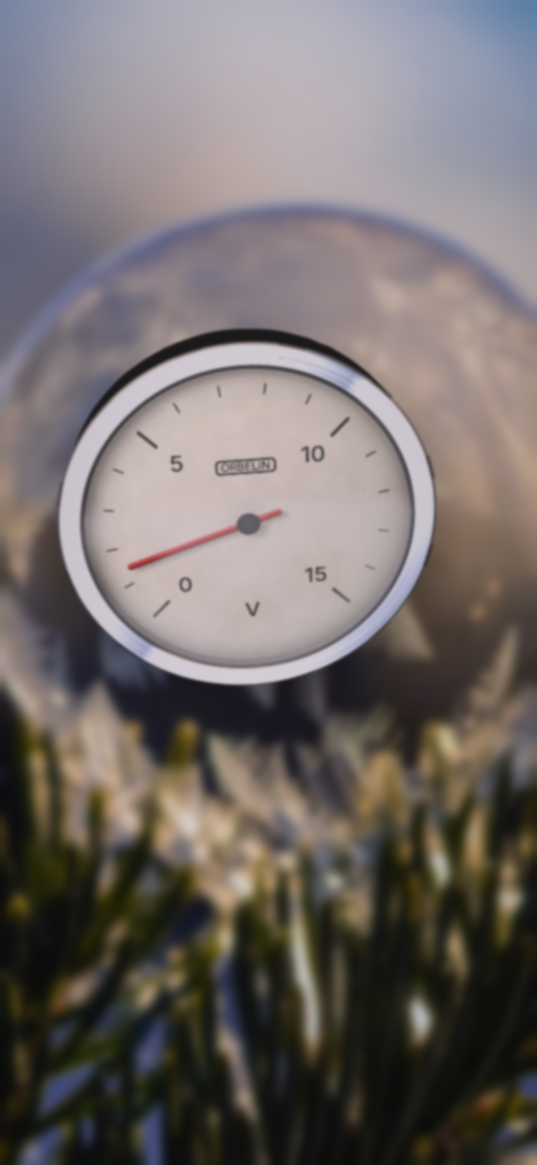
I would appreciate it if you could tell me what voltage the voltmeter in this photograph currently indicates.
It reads 1.5 V
